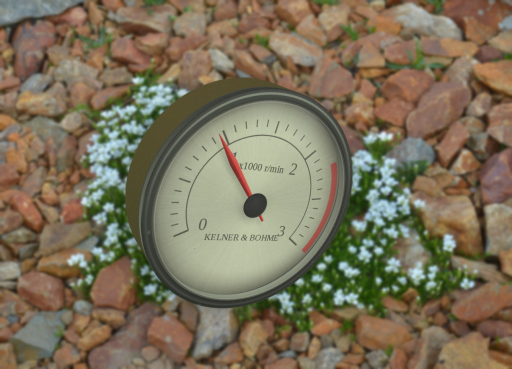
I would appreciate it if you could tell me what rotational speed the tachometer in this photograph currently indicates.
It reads 950 rpm
